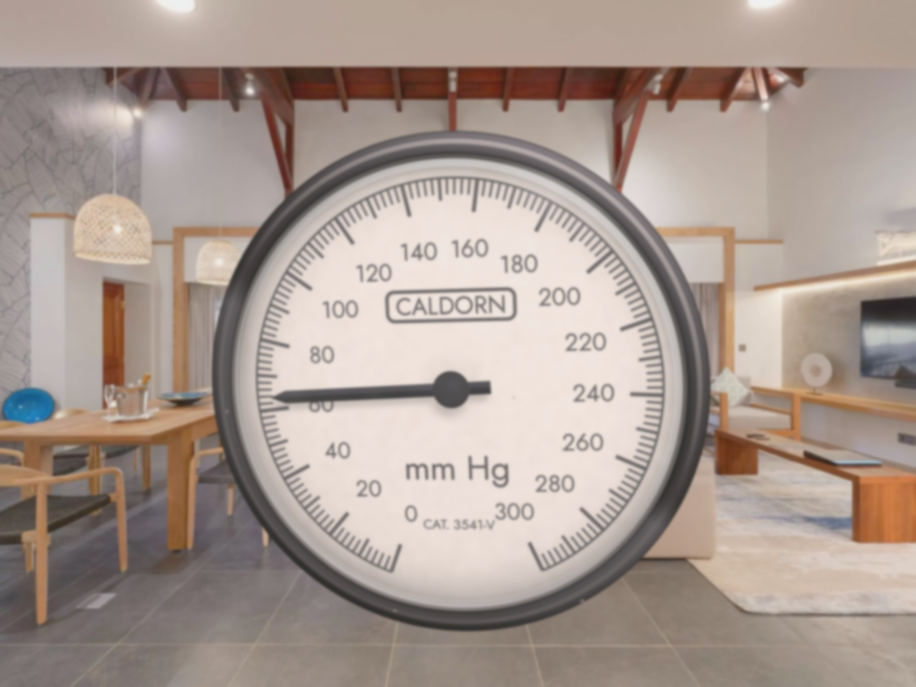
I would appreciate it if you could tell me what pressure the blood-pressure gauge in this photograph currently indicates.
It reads 64 mmHg
